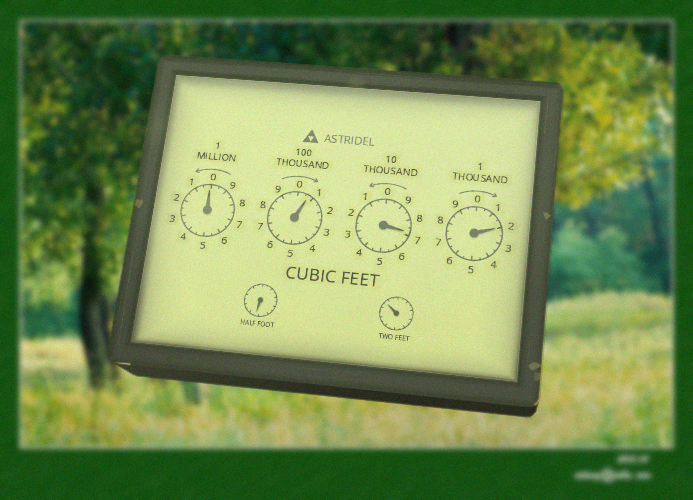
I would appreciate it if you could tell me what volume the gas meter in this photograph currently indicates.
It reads 7200 ft³
